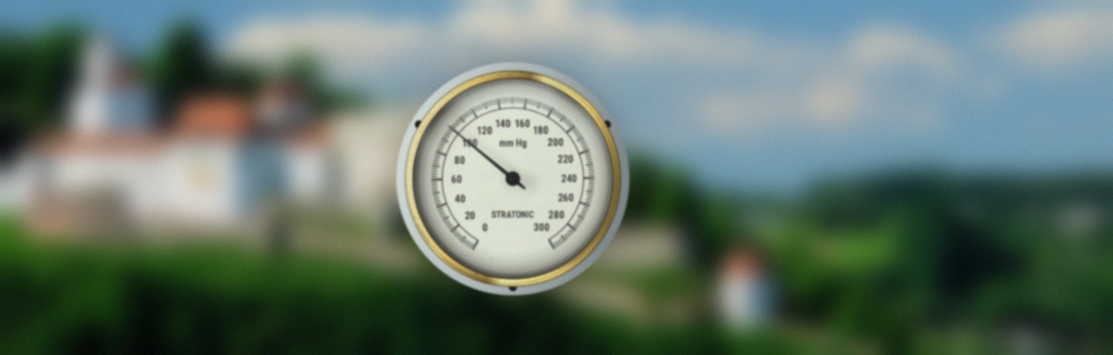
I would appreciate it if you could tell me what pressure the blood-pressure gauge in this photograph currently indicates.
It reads 100 mmHg
